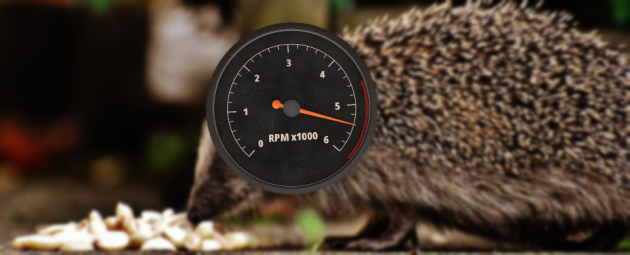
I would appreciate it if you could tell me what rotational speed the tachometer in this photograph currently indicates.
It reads 5400 rpm
